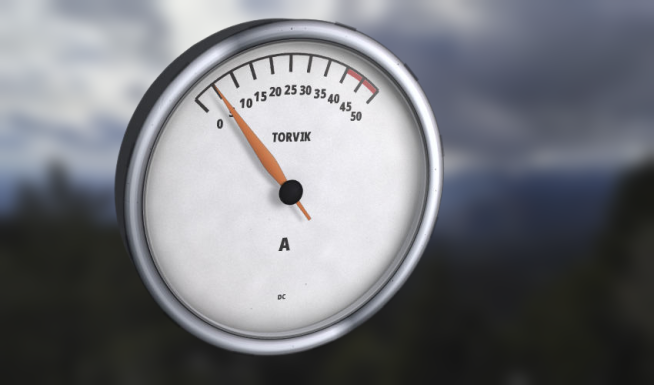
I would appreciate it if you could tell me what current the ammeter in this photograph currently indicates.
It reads 5 A
